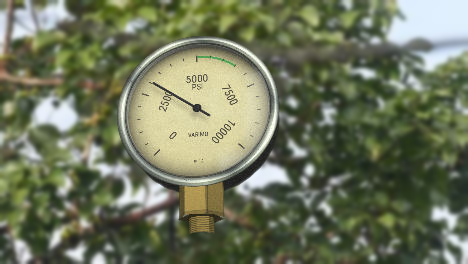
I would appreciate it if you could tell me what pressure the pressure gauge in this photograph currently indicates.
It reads 3000 psi
